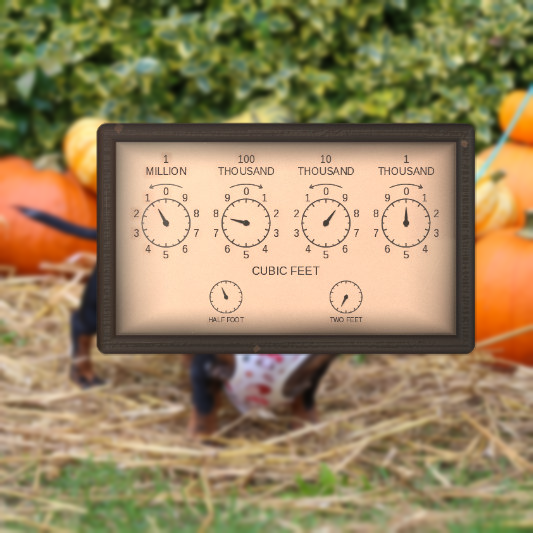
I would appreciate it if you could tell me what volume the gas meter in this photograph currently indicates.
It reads 79000 ft³
